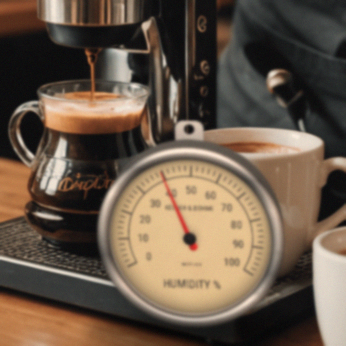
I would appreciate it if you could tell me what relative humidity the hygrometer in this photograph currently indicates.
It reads 40 %
